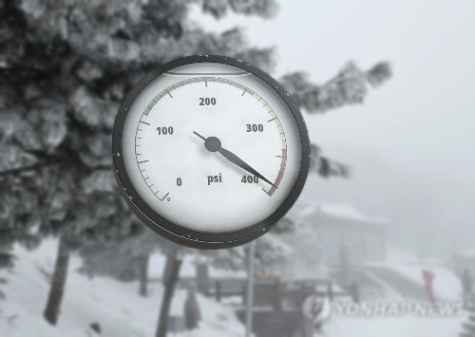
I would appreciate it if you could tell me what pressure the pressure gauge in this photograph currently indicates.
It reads 390 psi
